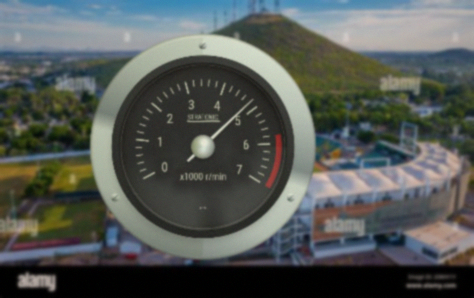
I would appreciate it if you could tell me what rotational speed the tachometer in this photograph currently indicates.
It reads 4800 rpm
